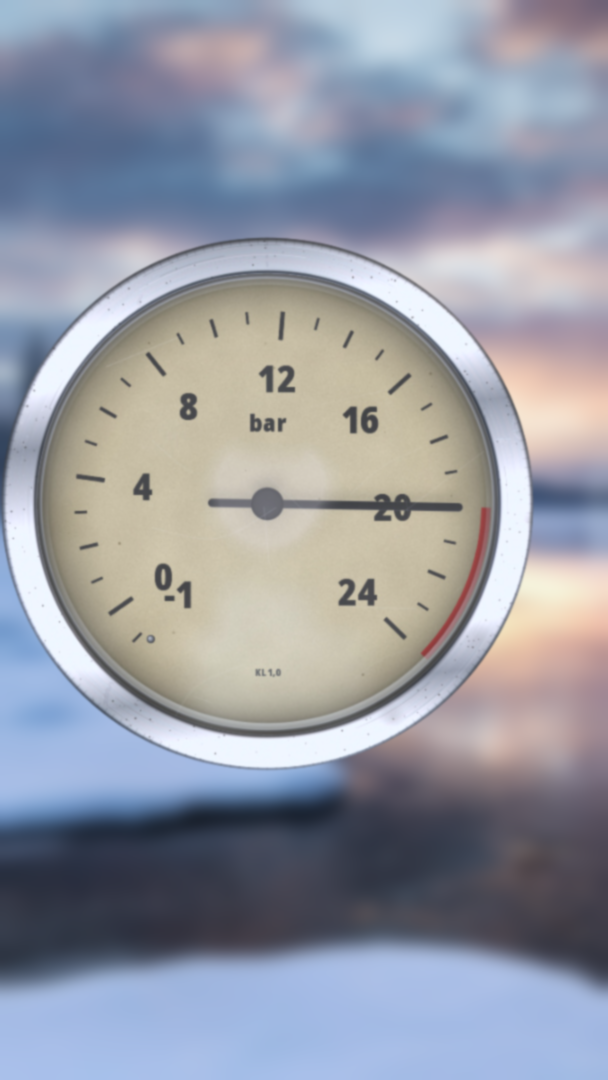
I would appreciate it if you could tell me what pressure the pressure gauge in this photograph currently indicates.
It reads 20 bar
